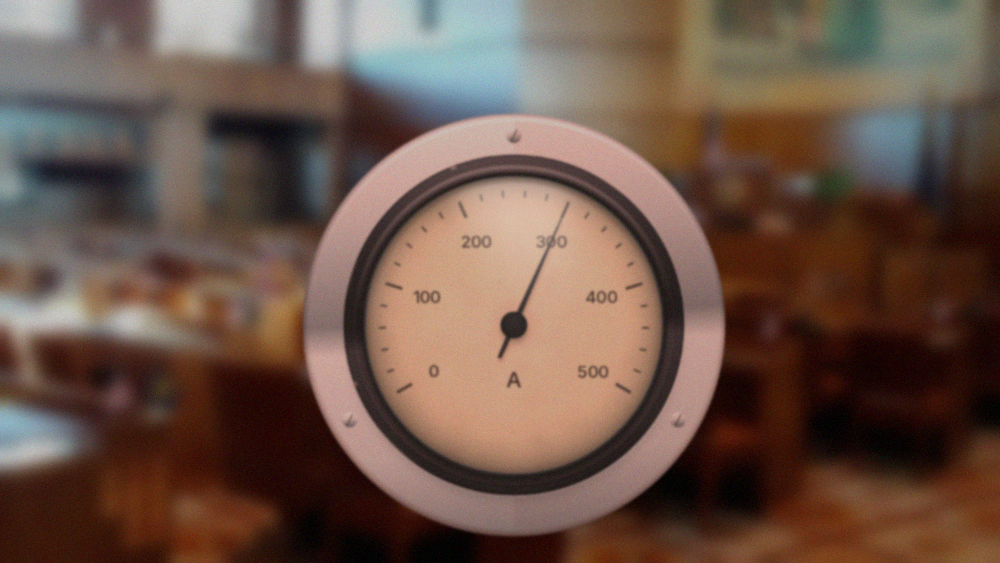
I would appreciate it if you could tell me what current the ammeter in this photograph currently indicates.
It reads 300 A
